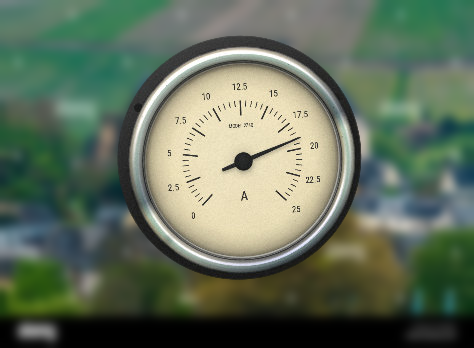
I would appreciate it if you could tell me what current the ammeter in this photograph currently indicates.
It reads 19 A
